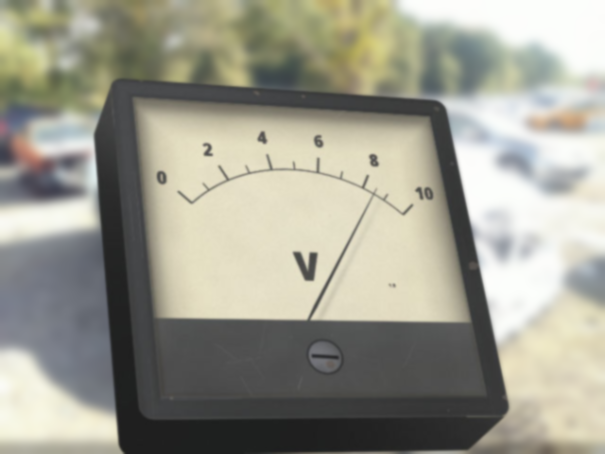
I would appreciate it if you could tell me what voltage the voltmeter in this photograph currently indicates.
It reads 8.5 V
